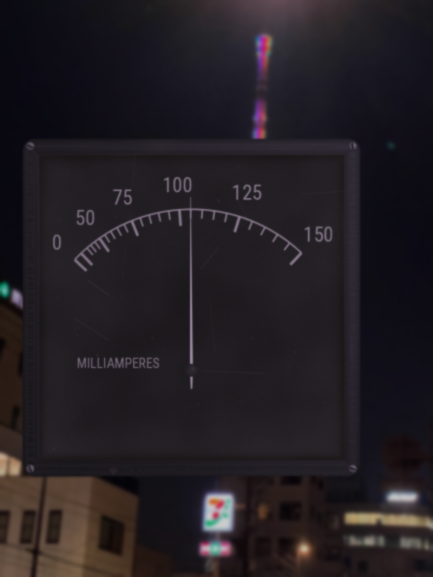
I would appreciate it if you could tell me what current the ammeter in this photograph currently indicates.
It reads 105 mA
